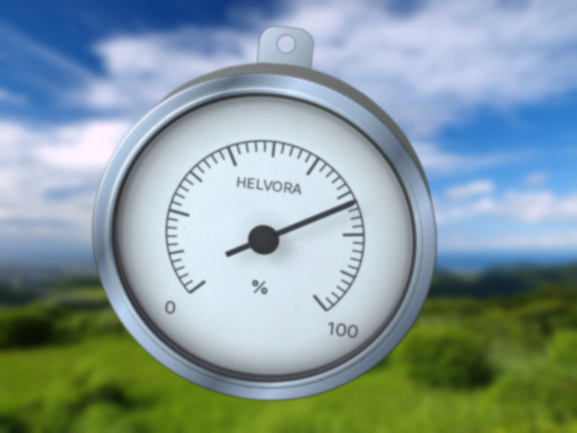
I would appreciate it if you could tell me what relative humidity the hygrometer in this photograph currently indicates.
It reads 72 %
